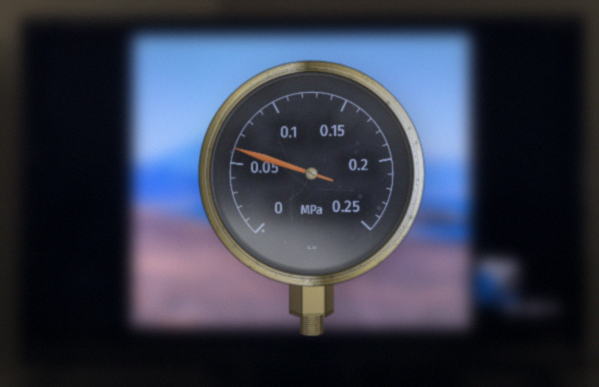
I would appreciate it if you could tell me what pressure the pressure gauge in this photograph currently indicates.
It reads 0.06 MPa
